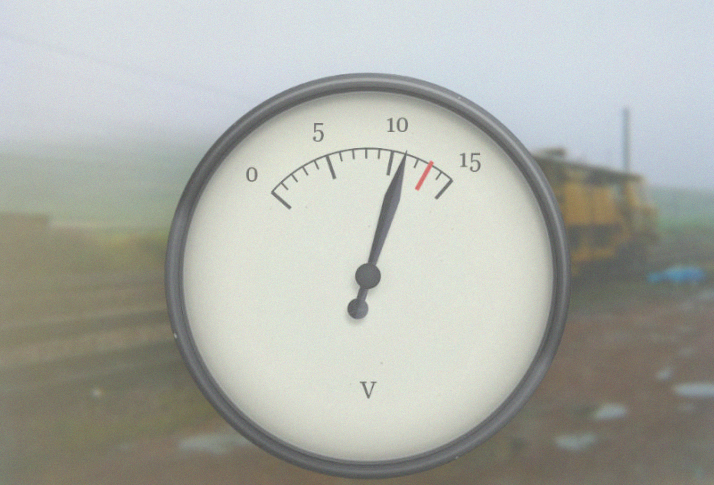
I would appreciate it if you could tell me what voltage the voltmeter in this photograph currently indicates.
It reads 11 V
